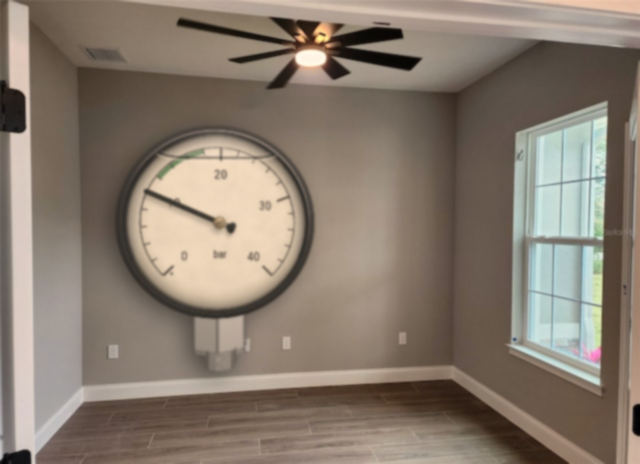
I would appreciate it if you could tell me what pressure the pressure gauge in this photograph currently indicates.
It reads 10 bar
